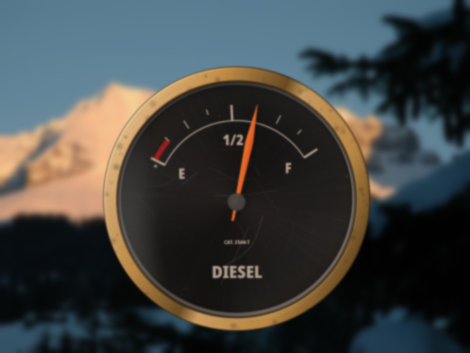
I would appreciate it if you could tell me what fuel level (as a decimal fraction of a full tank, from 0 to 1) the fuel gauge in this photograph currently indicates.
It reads 0.625
